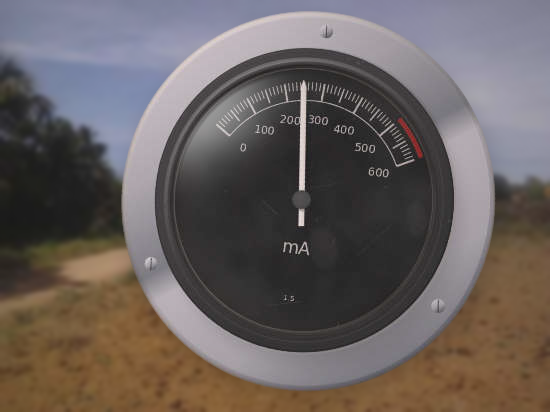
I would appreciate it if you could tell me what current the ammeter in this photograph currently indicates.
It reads 250 mA
